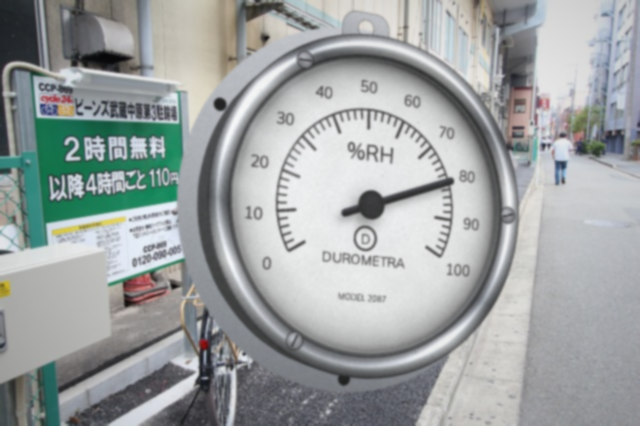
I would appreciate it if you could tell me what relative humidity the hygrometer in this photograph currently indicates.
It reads 80 %
